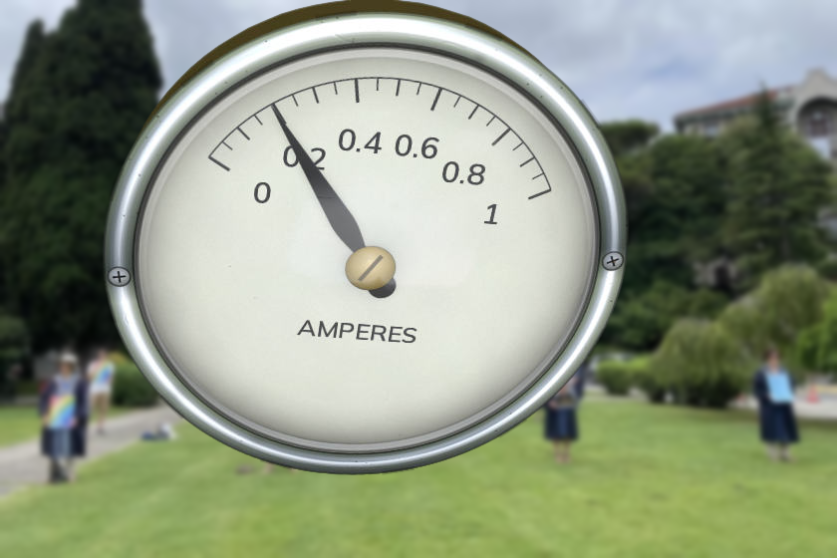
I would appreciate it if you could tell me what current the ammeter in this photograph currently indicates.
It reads 0.2 A
